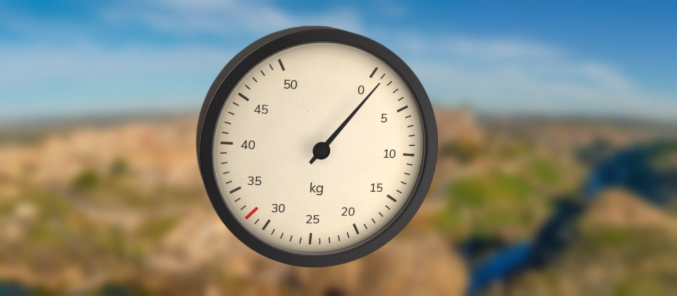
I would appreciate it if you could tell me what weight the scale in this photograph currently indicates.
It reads 1 kg
